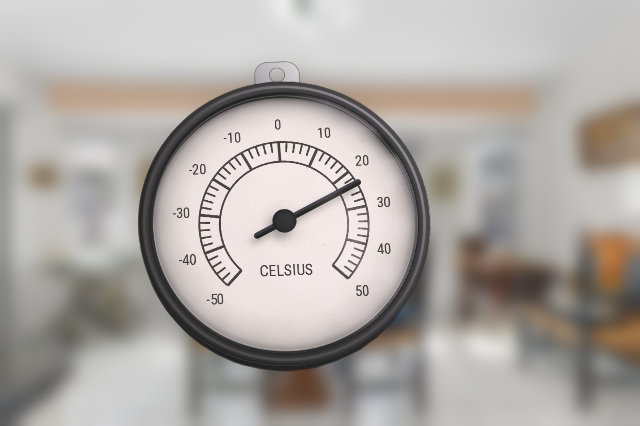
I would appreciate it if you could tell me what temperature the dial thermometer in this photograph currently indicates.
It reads 24 °C
